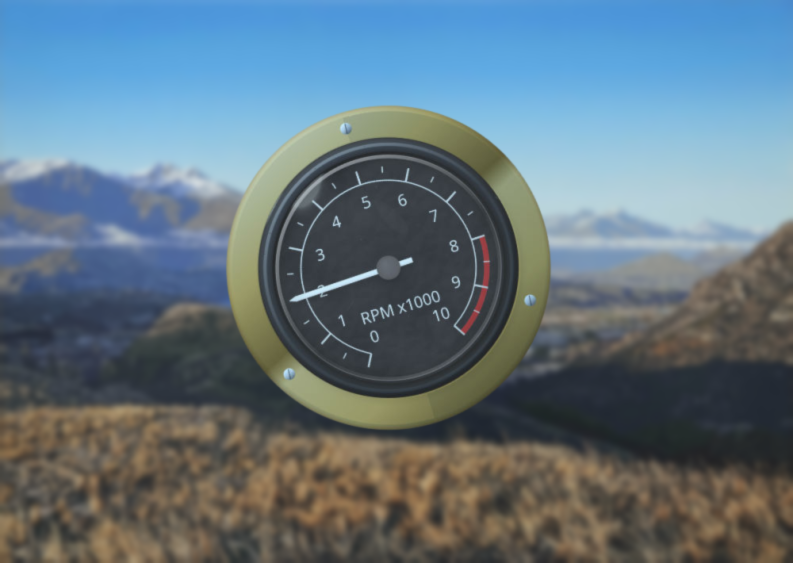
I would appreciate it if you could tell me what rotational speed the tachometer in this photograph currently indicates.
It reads 2000 rpm
